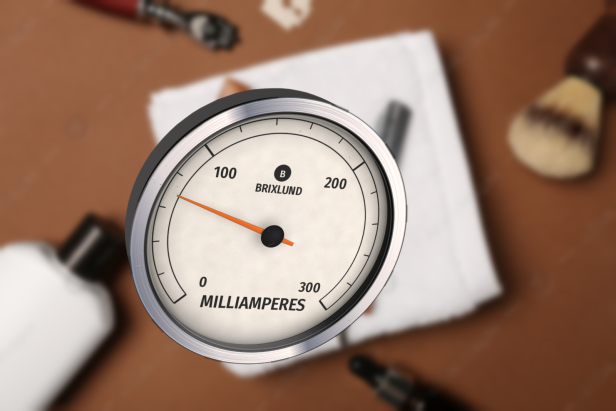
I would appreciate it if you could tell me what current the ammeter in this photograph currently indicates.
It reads 70 mA
